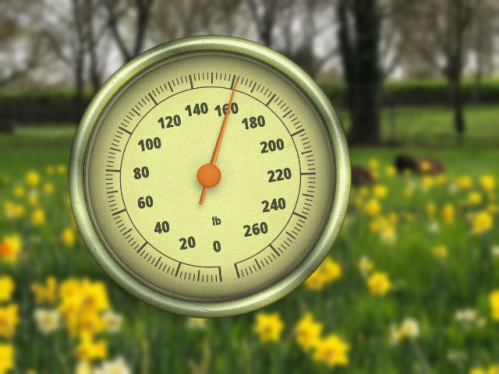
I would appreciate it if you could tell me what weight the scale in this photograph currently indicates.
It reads 162 lb
